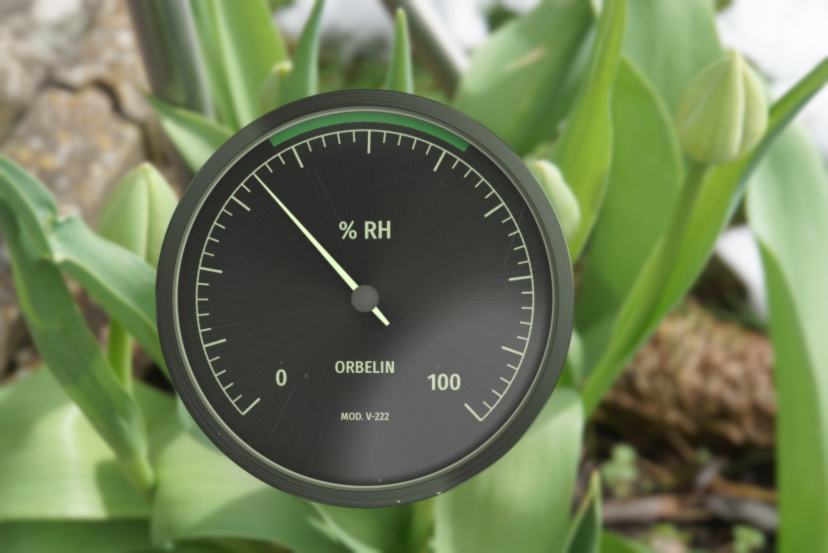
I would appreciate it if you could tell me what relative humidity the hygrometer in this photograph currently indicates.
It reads 34 %
